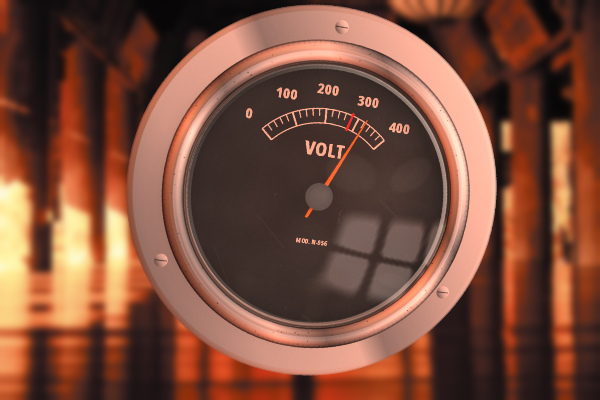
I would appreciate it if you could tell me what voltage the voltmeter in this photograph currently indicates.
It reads 320 V
